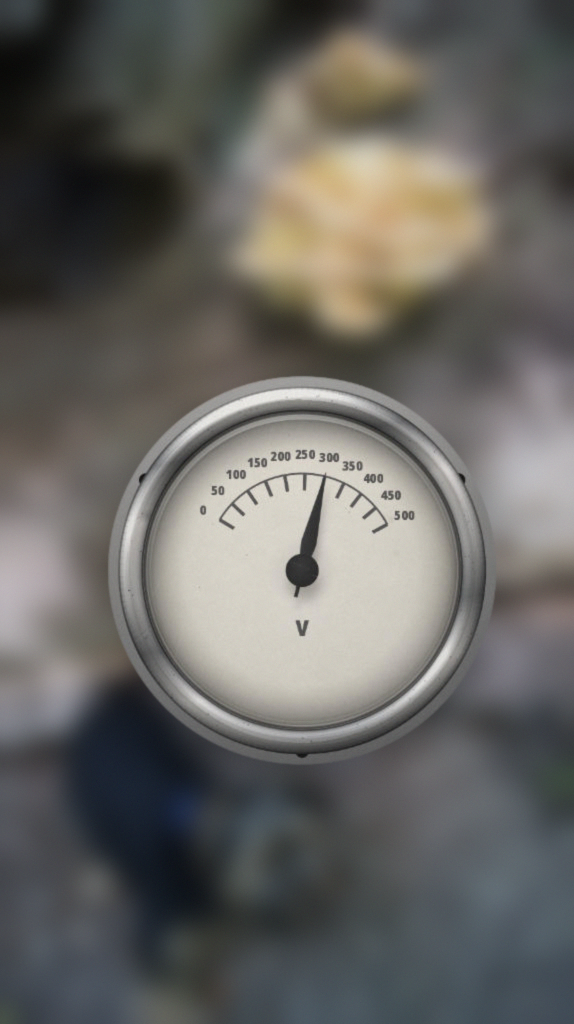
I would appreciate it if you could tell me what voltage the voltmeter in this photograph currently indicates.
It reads 300 V
